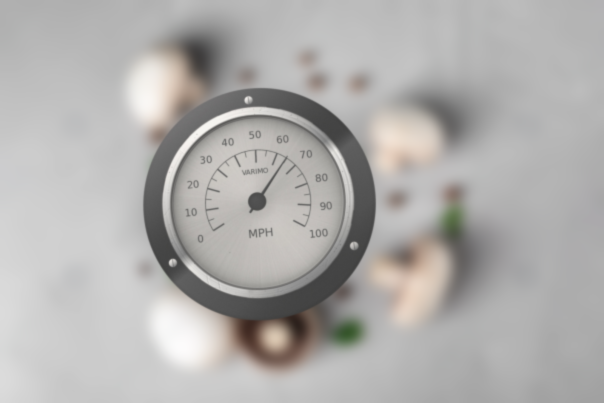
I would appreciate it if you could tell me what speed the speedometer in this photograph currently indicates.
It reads 65 mph
